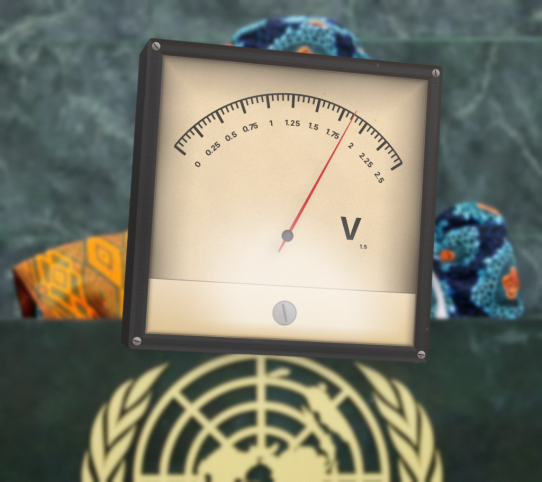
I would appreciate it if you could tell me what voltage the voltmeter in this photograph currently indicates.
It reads 1.85 V
